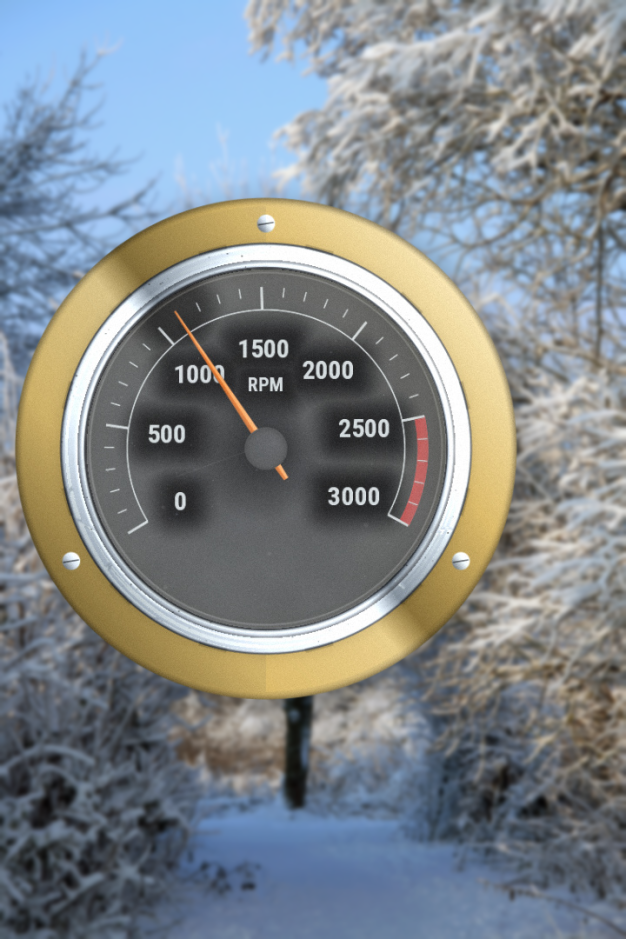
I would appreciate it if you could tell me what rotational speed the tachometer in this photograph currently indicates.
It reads 1100 rpm
